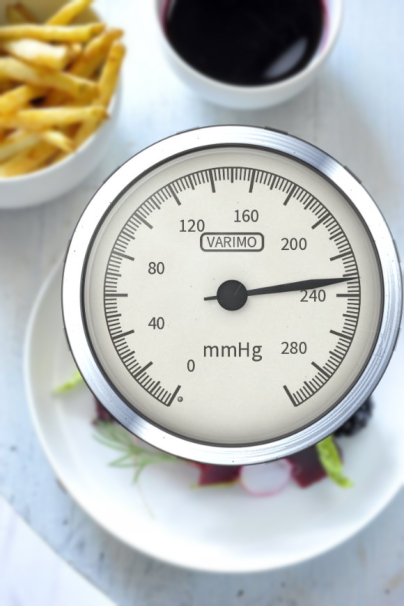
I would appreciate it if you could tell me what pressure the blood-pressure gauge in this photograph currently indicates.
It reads 232 mmHg
